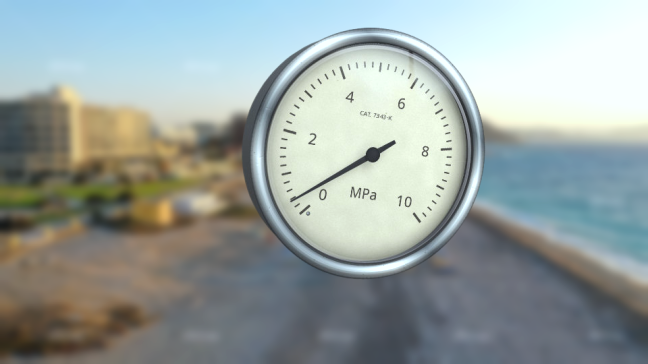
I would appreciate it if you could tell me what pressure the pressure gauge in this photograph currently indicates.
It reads 0.4 MPa
